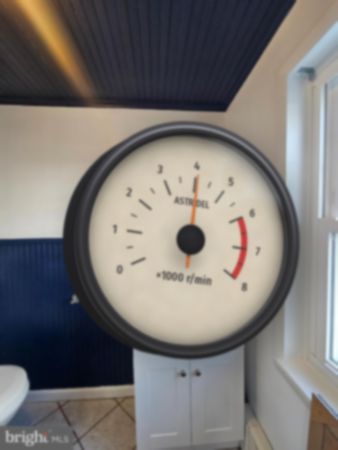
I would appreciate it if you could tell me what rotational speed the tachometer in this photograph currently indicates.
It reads 4000 rpm
